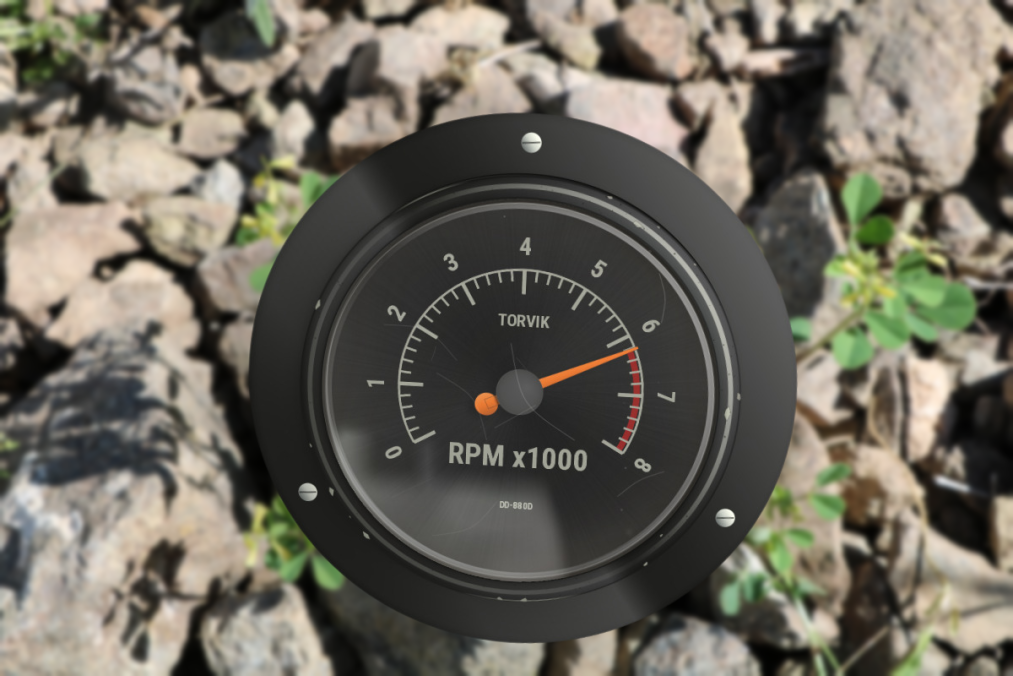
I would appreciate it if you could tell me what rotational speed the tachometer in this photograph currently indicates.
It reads 6200 rpm
